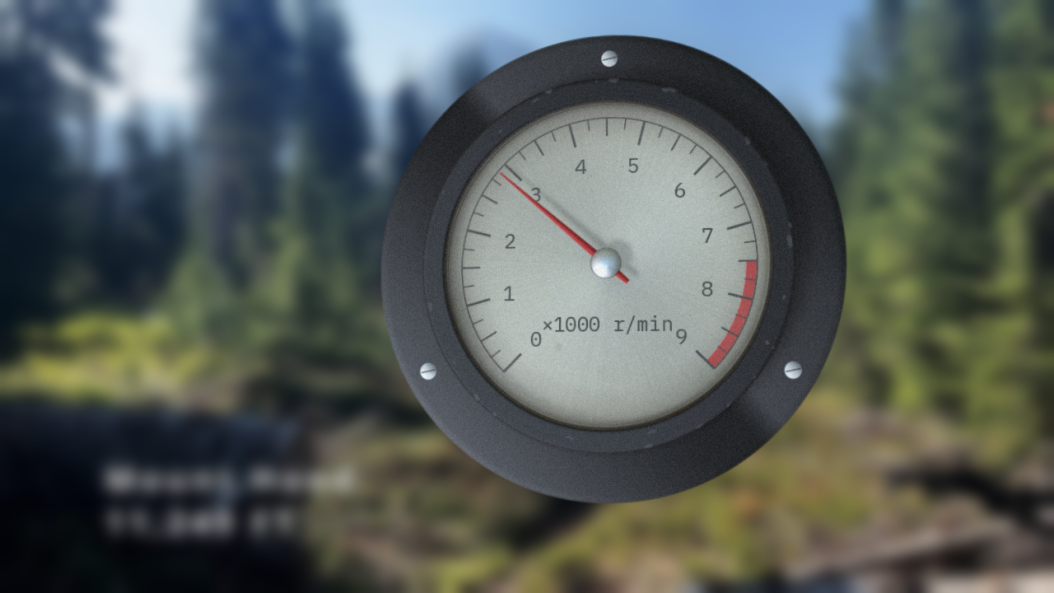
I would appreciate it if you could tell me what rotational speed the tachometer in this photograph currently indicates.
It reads 2875 rpm
